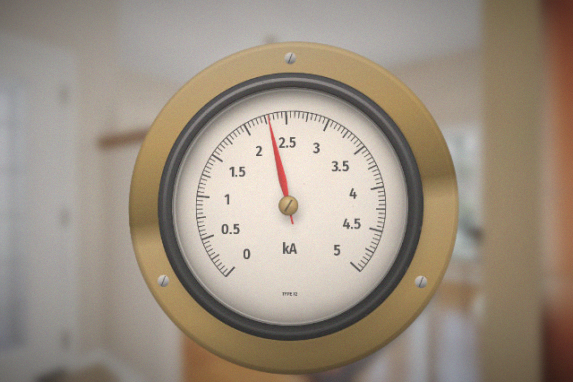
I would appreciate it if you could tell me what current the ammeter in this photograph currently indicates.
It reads 2.3 kA
